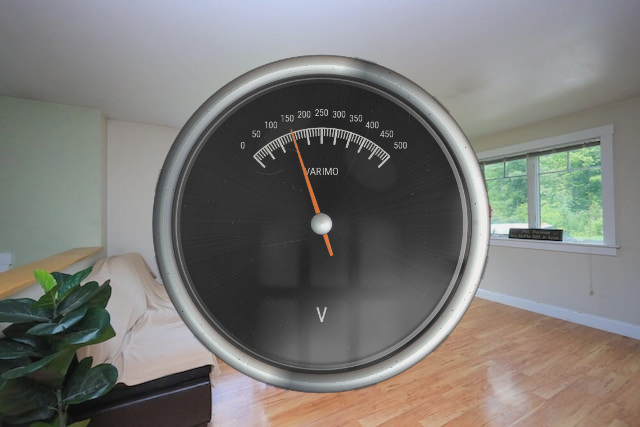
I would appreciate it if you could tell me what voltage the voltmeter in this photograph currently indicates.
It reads 150 V
